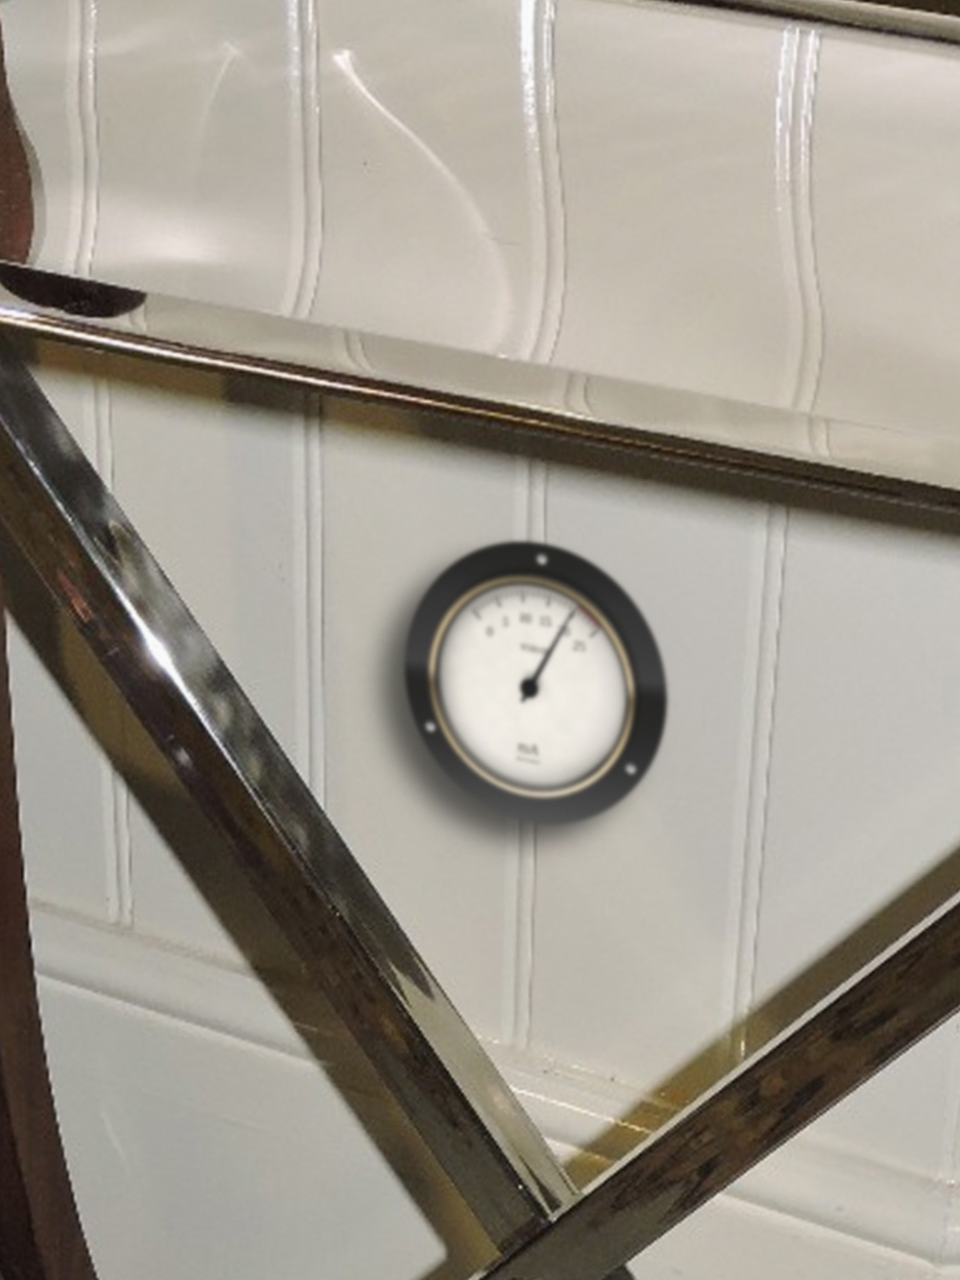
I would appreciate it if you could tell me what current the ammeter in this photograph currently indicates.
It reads 20 mA
